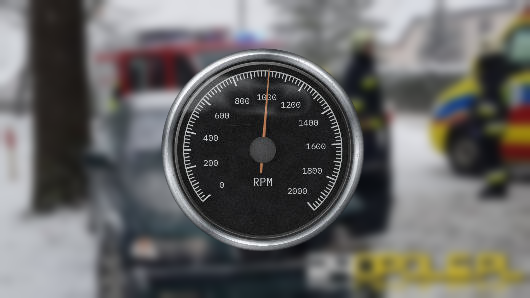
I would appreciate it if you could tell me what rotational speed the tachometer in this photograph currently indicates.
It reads 1000 rpm
